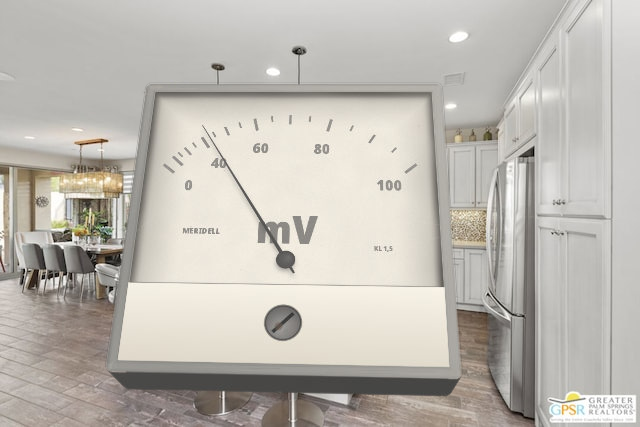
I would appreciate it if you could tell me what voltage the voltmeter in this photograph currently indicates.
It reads 42.5 mV
